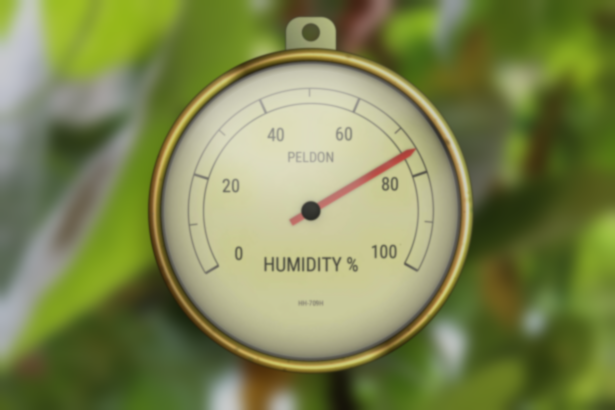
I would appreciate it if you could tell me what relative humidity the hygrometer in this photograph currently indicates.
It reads 75 %
